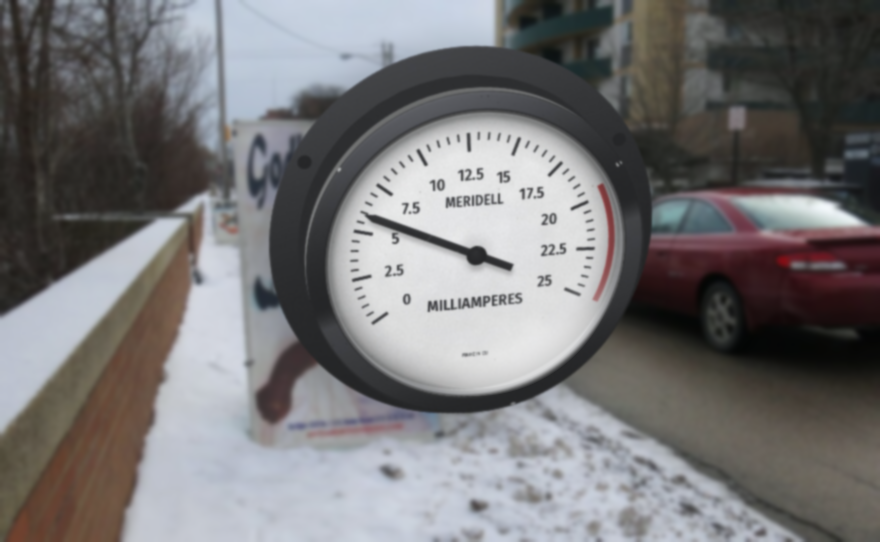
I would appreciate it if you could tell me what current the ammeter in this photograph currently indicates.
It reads 6 mA
